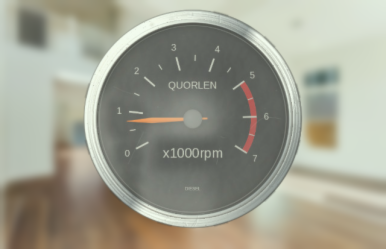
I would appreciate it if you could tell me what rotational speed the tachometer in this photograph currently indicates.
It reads 750 rpm
